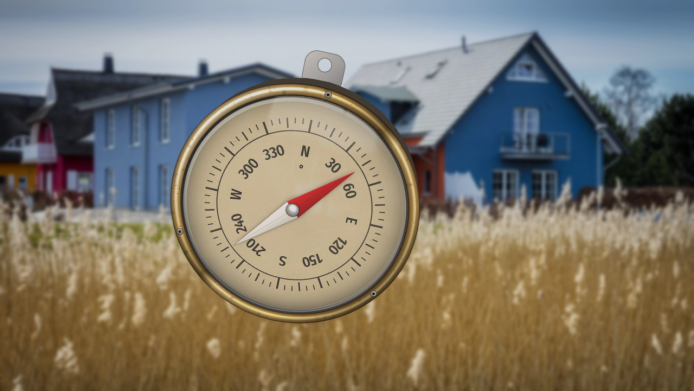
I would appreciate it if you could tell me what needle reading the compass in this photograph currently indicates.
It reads 45 °
